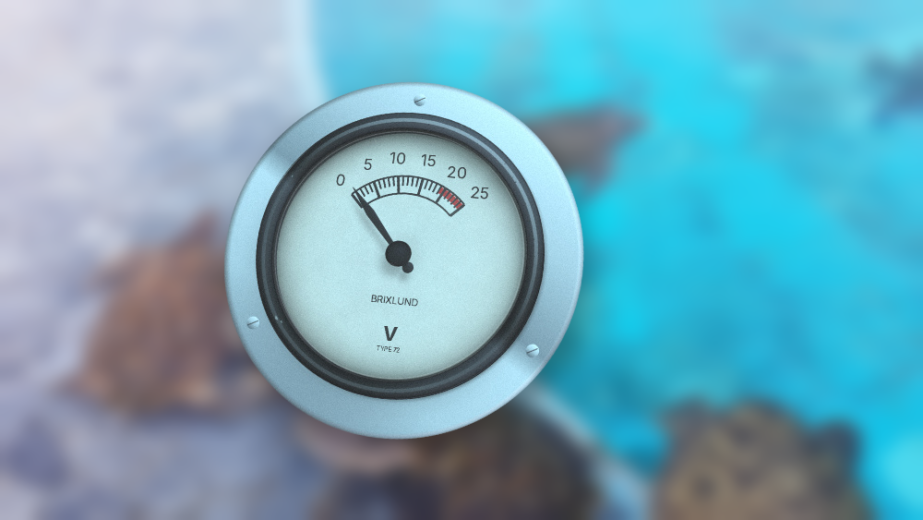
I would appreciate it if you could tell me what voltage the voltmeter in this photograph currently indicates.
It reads 1 V
